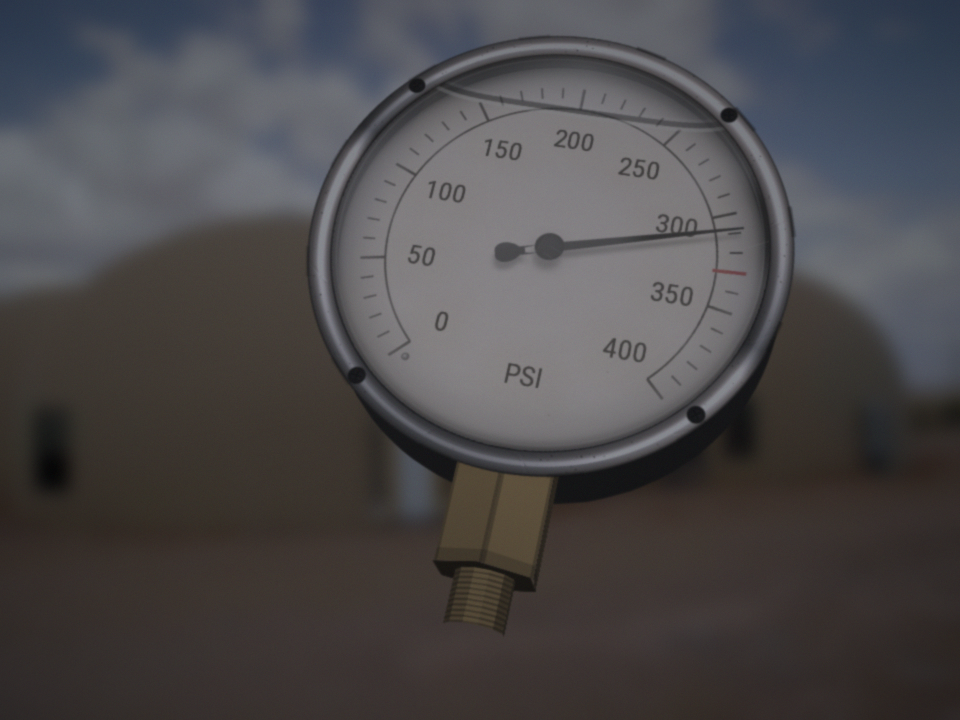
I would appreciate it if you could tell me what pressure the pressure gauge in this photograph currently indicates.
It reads 310 psi
